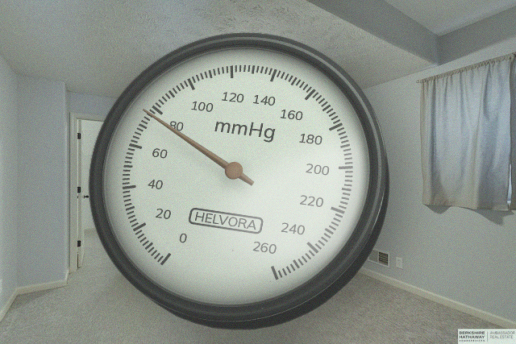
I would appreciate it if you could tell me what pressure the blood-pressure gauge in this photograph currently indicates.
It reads 76 mmHg
